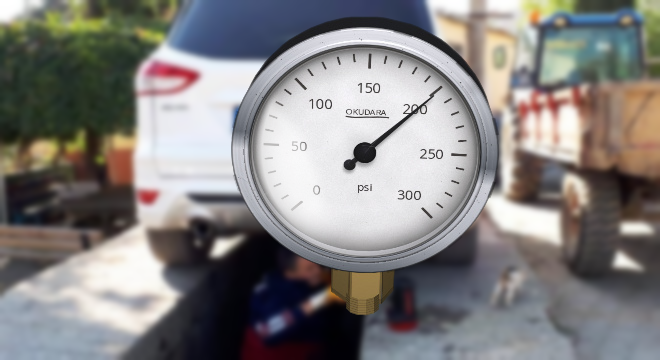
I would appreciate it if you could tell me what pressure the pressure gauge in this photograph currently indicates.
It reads 200 psi
